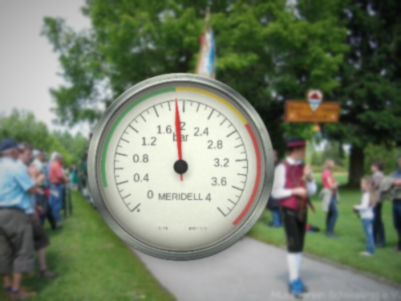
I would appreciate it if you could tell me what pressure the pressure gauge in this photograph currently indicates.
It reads 1.9 bar
